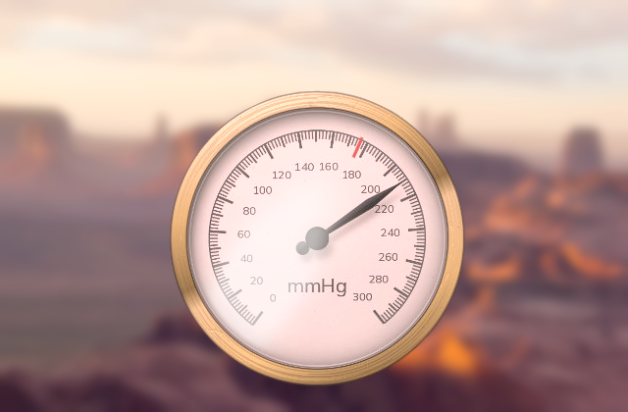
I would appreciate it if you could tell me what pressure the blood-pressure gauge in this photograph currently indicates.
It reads 210 mmHg
